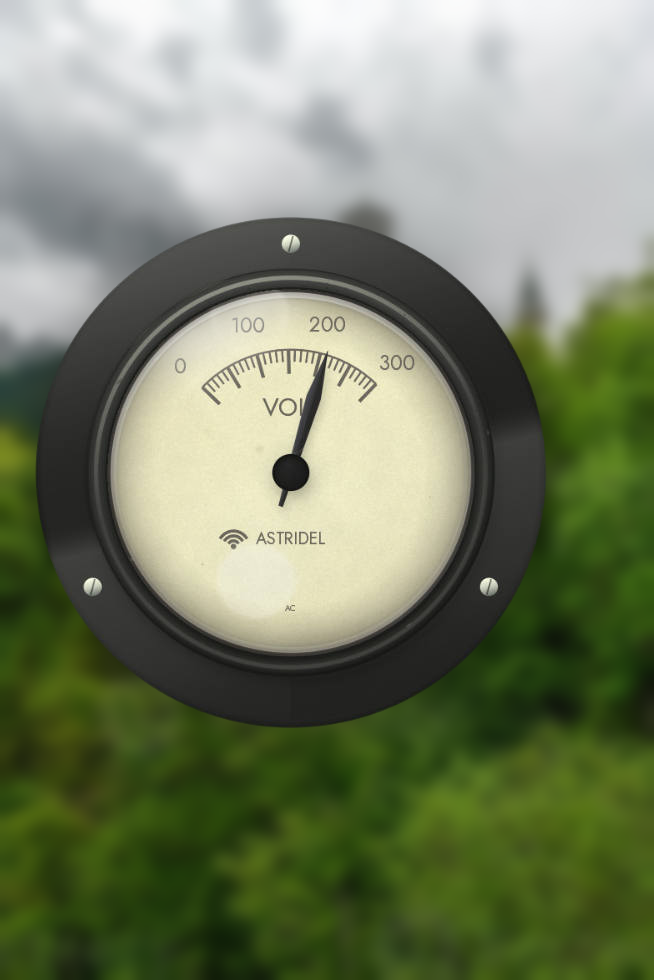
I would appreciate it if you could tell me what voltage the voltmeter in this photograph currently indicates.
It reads 210 V
